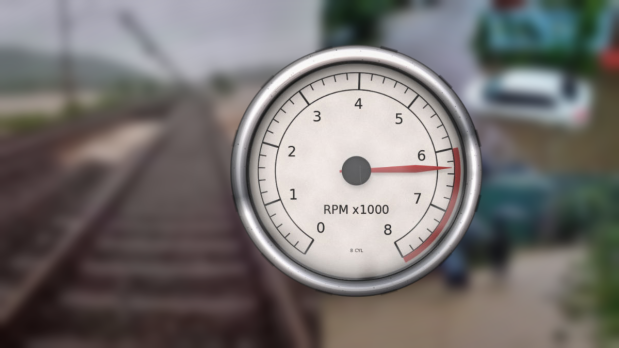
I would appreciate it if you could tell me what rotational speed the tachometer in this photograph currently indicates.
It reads 6300 rpm
